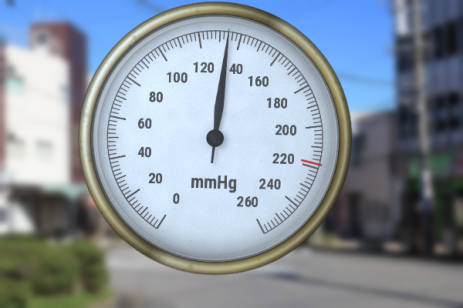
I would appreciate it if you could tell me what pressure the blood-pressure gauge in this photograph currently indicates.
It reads 134 mmHg
